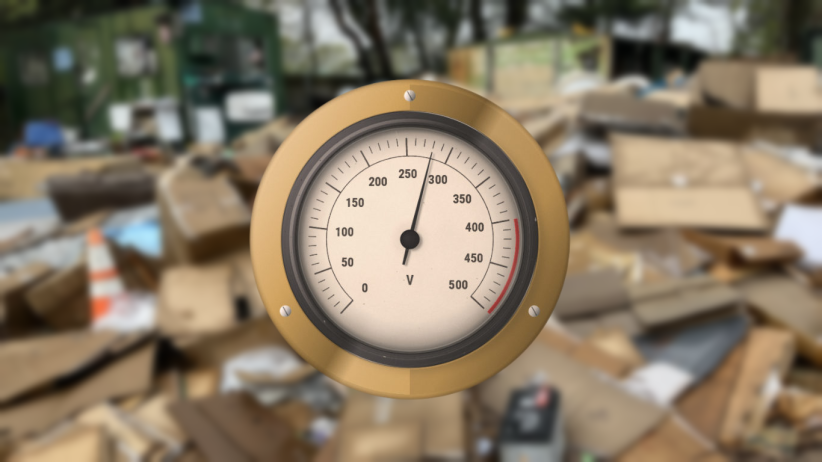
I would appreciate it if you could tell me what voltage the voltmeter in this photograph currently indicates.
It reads 280 V
